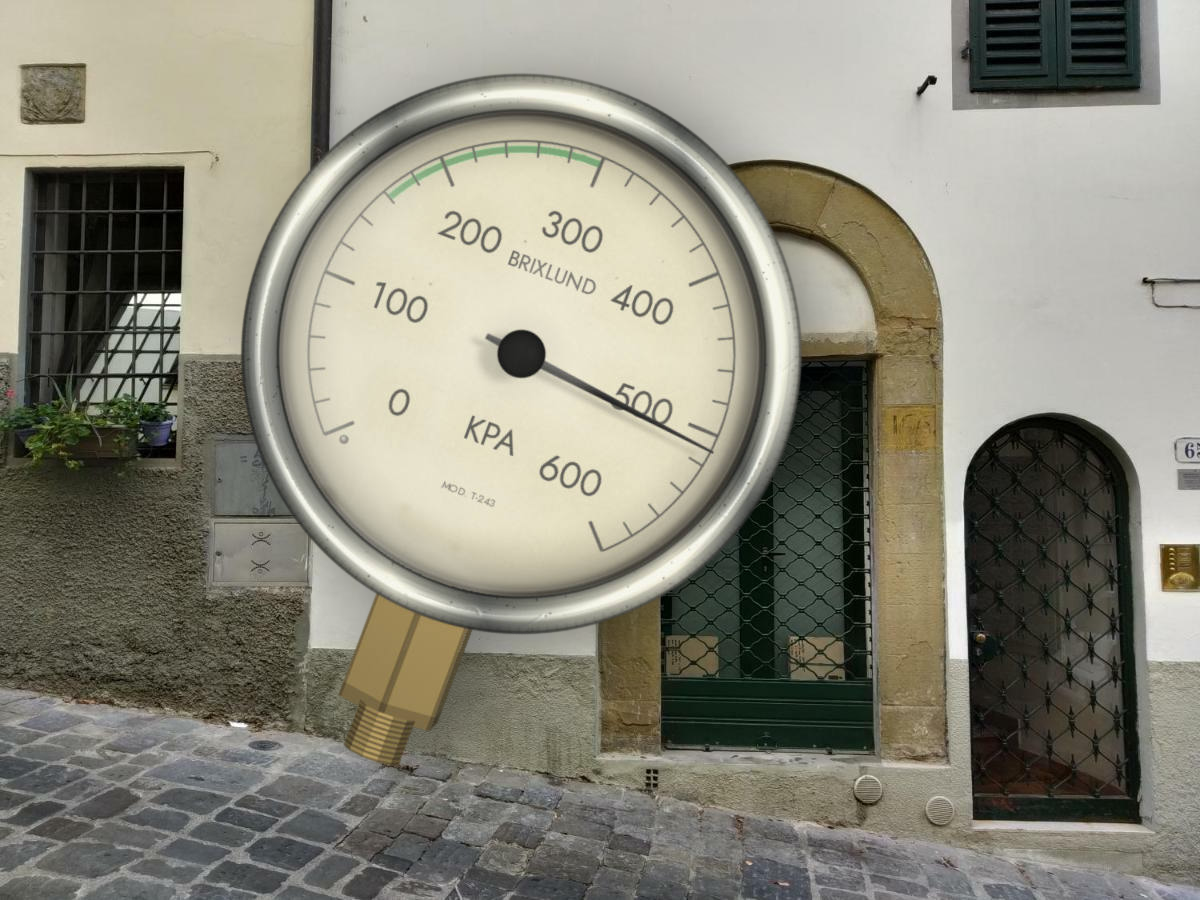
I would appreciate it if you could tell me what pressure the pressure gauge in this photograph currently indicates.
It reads 510 kPa
